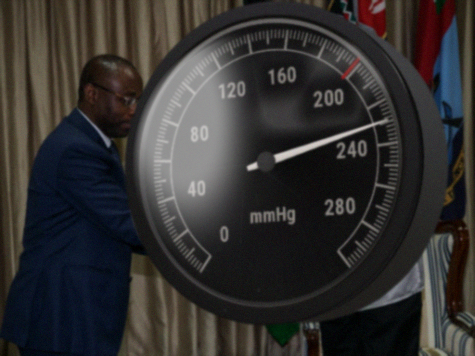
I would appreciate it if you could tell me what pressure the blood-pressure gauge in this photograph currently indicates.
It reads 230 mmHg
